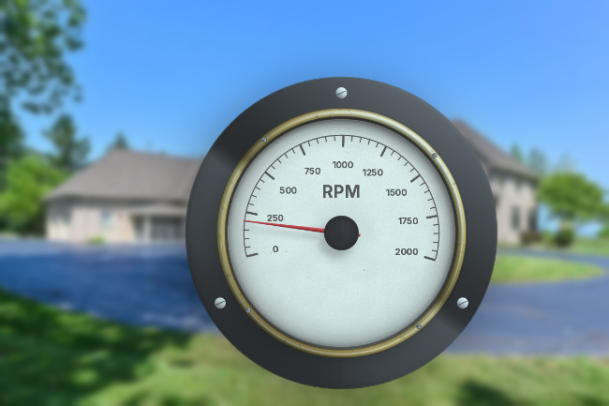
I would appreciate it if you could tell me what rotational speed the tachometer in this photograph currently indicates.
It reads 200 rpm
